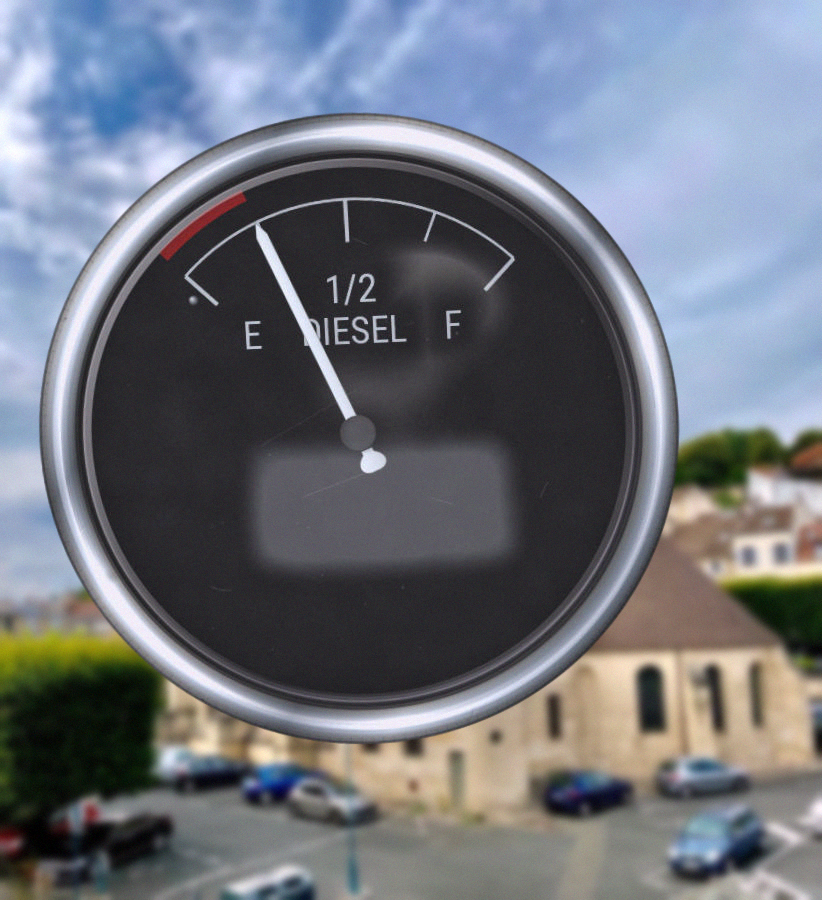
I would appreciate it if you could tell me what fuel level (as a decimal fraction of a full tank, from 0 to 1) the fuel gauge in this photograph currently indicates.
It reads 0.25
